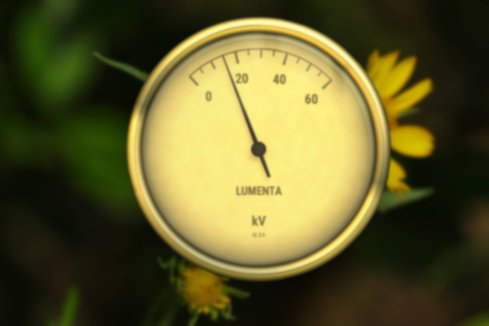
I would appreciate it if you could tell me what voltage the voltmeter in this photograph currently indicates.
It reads 15 kV
